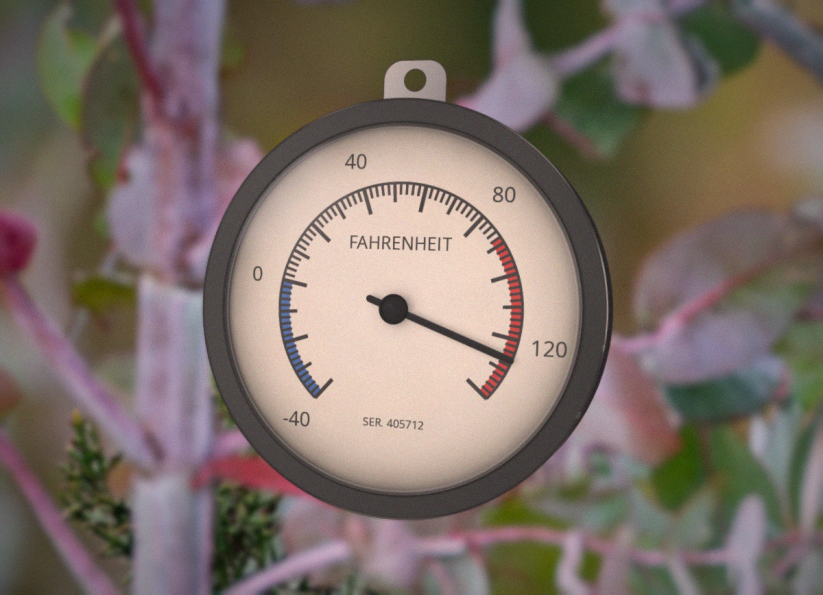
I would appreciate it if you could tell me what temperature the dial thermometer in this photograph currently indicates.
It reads 126 °F
